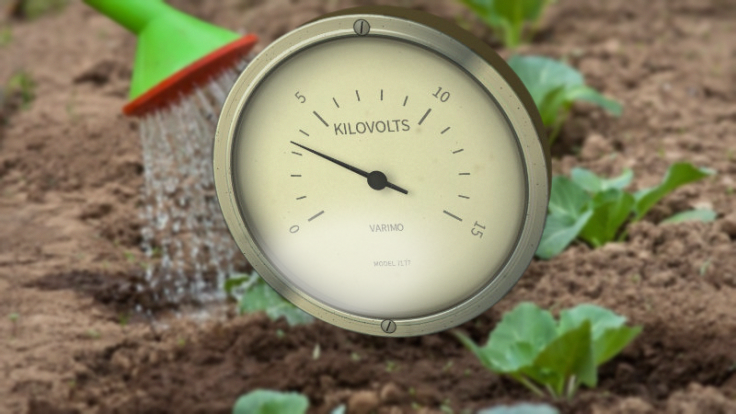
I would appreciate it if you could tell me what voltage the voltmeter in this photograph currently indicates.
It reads 3.5 kV
